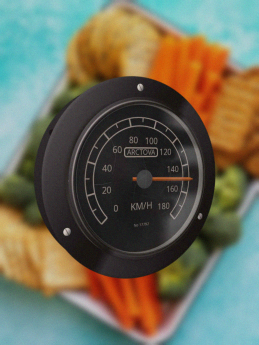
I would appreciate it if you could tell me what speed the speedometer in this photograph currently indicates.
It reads 150 km/h
